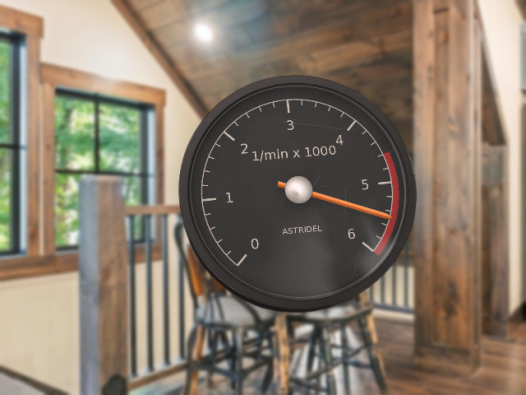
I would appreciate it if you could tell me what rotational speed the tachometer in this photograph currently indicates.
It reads 5500 rpm
